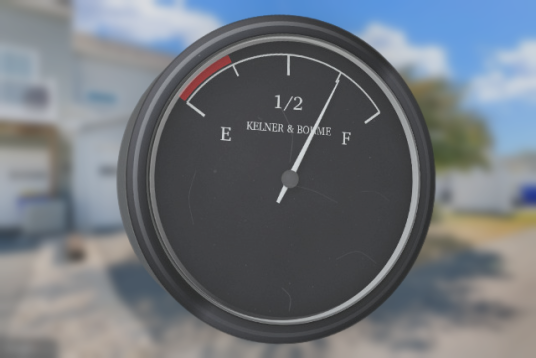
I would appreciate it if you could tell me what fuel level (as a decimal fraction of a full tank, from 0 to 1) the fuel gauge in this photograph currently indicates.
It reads 0.75
